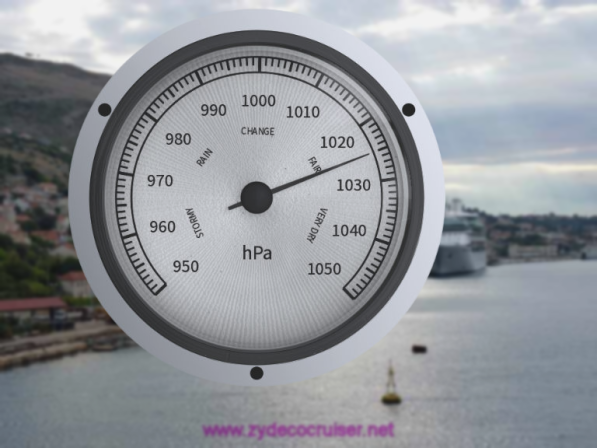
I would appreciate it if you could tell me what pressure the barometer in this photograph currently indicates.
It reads 1025 hPa
